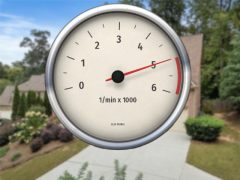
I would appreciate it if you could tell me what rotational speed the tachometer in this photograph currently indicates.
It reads 5000 rpm
